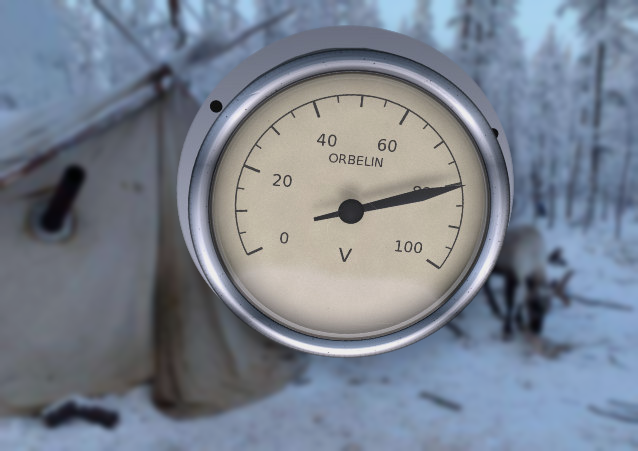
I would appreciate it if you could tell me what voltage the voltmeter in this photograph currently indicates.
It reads 80 V
